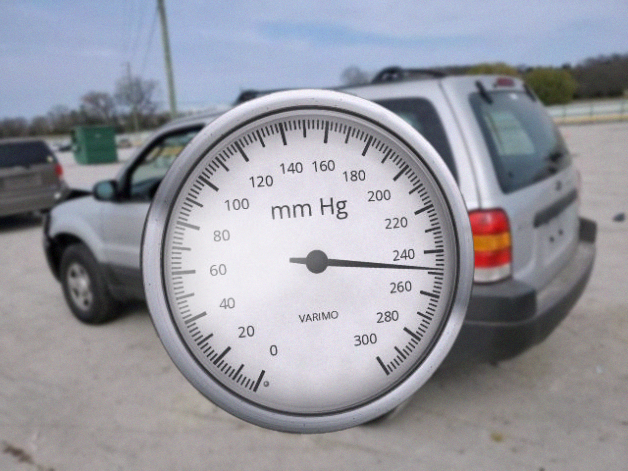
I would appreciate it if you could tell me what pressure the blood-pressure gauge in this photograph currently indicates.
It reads 248 mmHg
